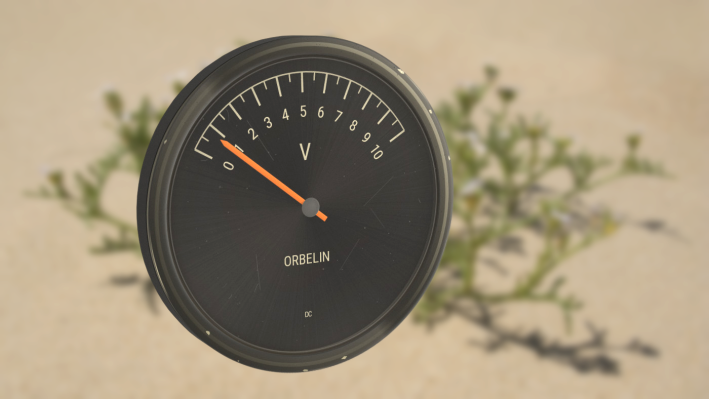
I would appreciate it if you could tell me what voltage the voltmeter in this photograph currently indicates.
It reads 0.75 V
